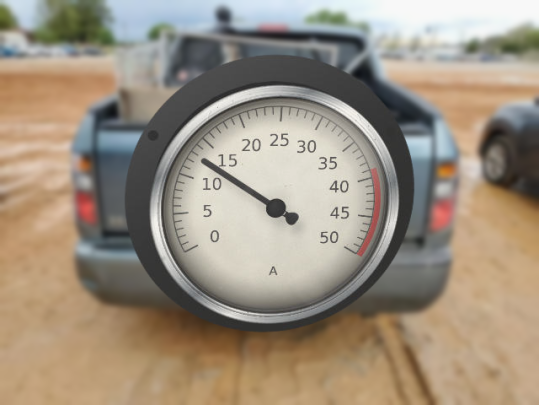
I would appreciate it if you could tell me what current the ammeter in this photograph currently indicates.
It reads 13 A
